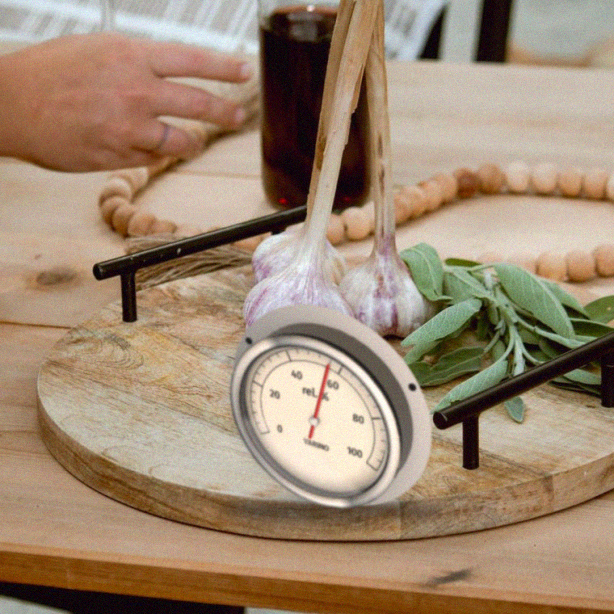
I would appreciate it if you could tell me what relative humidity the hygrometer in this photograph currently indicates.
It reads 56 %
